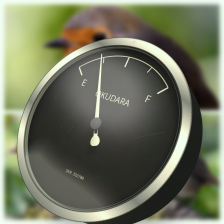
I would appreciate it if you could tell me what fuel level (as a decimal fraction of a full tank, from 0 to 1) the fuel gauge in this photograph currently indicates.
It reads 0.25
